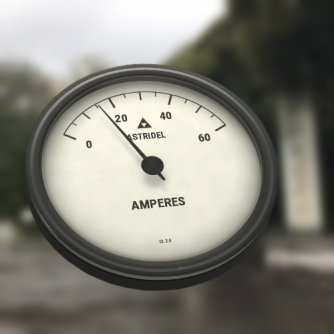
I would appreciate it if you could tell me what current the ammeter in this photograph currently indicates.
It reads 15 A
